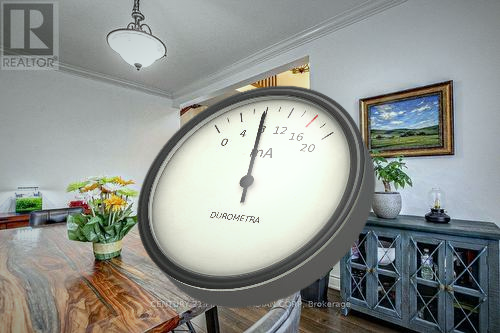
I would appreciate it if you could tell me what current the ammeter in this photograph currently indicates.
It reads 8 mA
